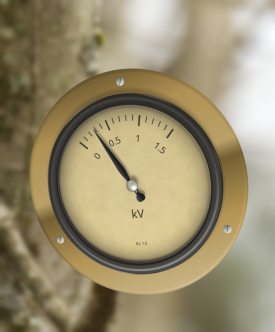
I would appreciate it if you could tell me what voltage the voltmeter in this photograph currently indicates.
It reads 0.3 kV
